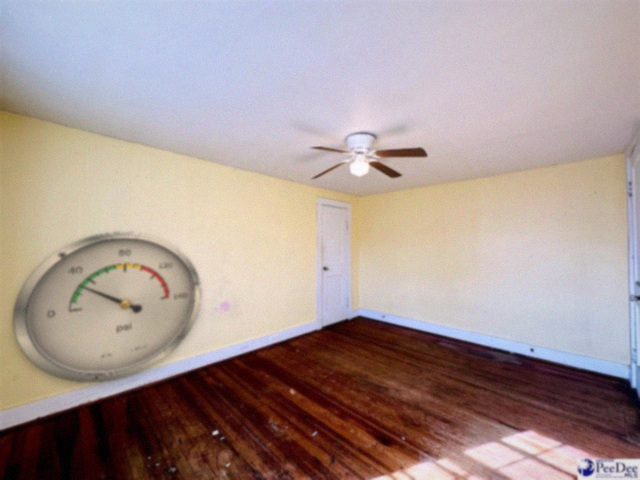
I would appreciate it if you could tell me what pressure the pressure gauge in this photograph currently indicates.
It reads 30 psi
